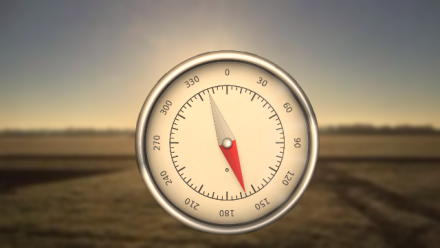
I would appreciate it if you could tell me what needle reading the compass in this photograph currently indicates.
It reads 160 °
